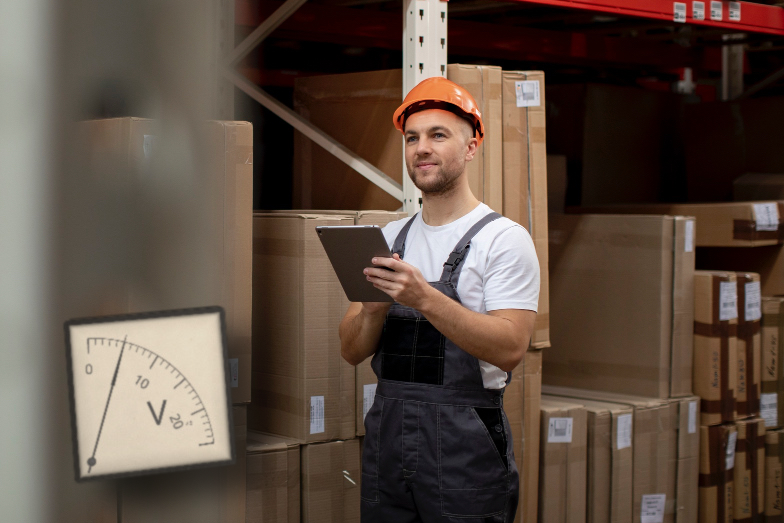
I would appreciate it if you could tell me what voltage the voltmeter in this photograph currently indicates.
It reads 5 V
